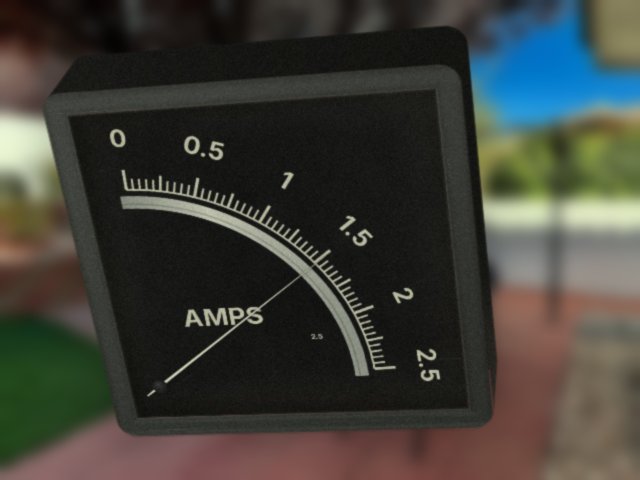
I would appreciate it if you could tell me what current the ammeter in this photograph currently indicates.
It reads 1.5 A
